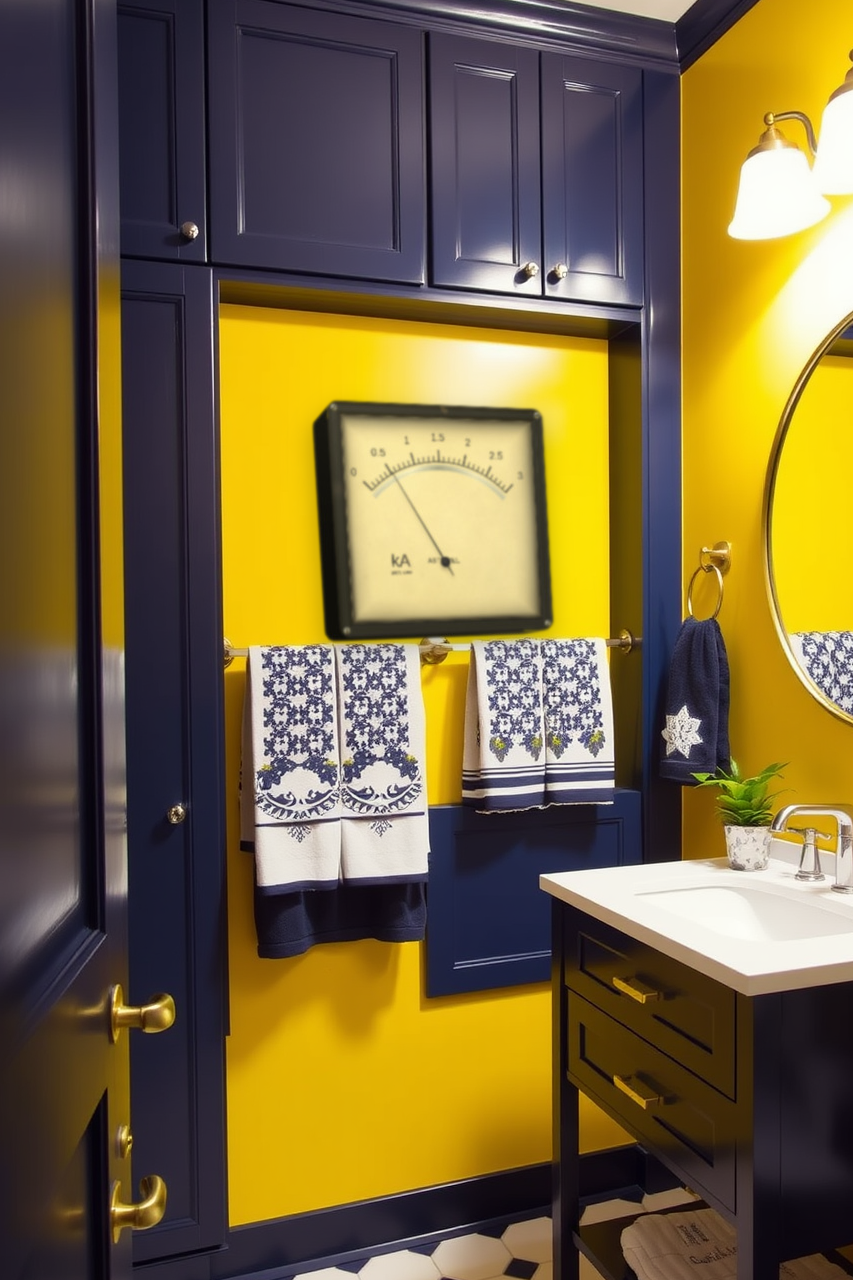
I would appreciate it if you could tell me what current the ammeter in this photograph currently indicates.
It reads 0.5 kA
